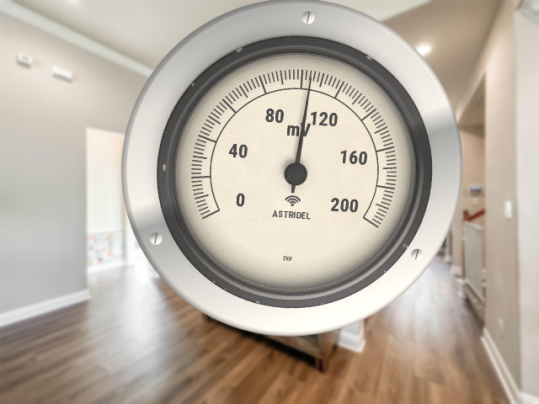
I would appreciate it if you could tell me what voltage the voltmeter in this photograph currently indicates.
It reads 104 mV
